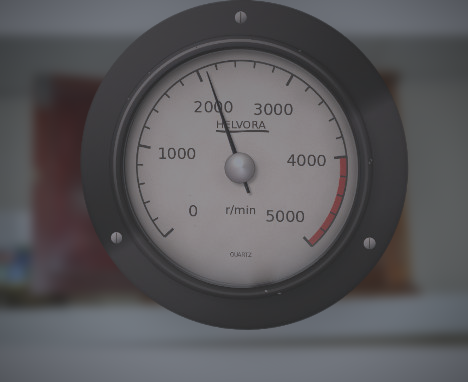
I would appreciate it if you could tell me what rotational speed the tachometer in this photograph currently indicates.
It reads 2100 rpm
